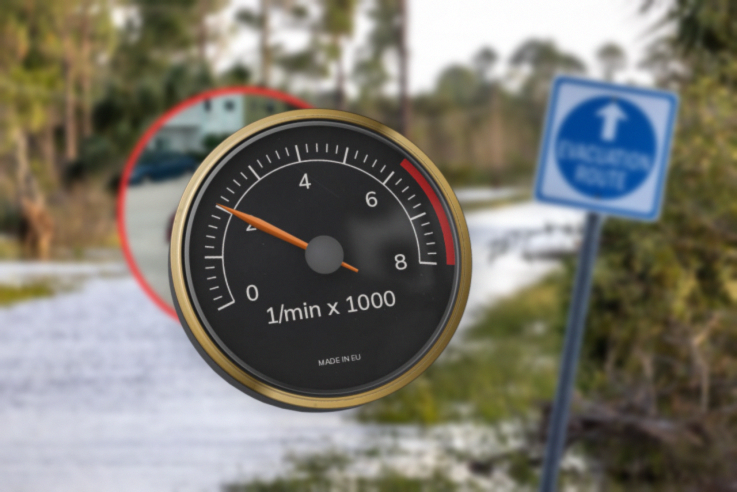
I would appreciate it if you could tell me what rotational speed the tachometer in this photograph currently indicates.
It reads 2000 rpm
